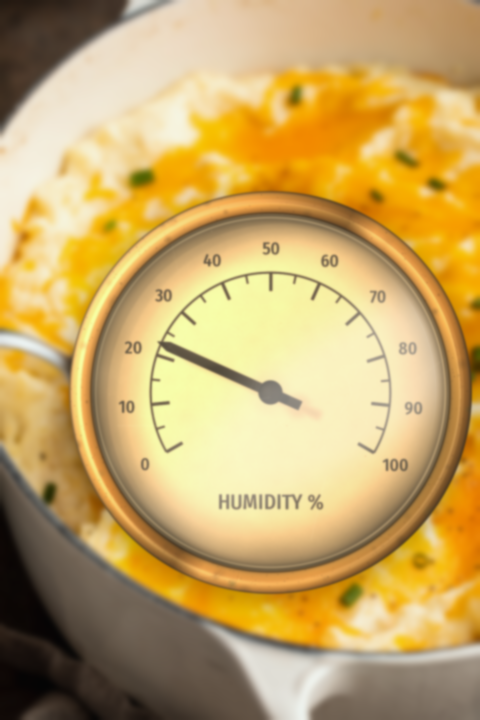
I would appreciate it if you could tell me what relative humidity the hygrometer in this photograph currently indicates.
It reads 22.5 %
